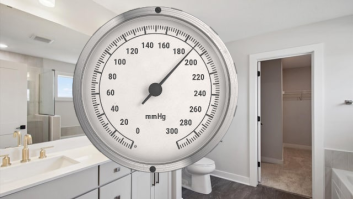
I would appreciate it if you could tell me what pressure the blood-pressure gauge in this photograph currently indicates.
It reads 190 mmHg
